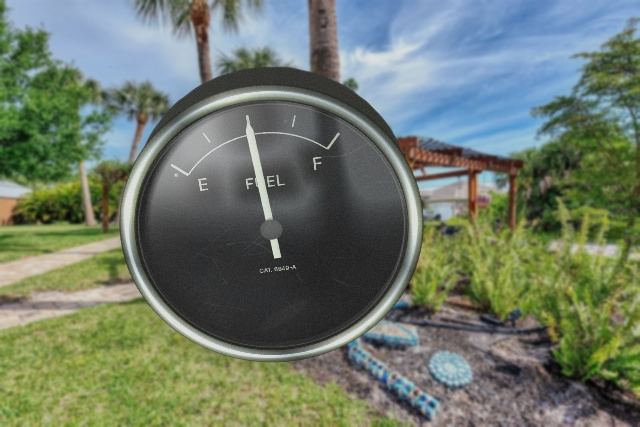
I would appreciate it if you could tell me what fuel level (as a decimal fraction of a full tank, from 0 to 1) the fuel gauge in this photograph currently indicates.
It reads 0.5
